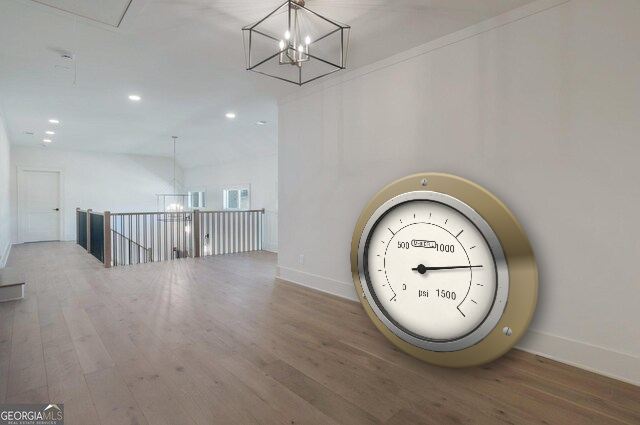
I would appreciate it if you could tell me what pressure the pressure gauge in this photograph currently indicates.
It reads 1200 psi
